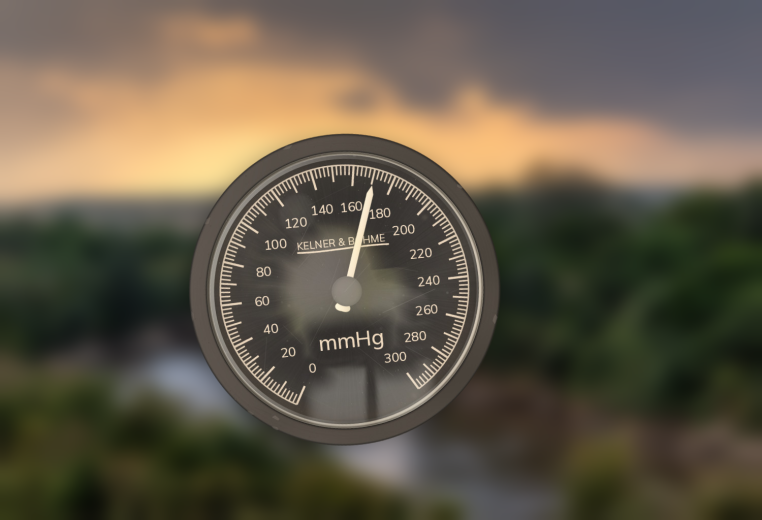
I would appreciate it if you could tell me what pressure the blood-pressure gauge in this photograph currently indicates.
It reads 170 mmHg
